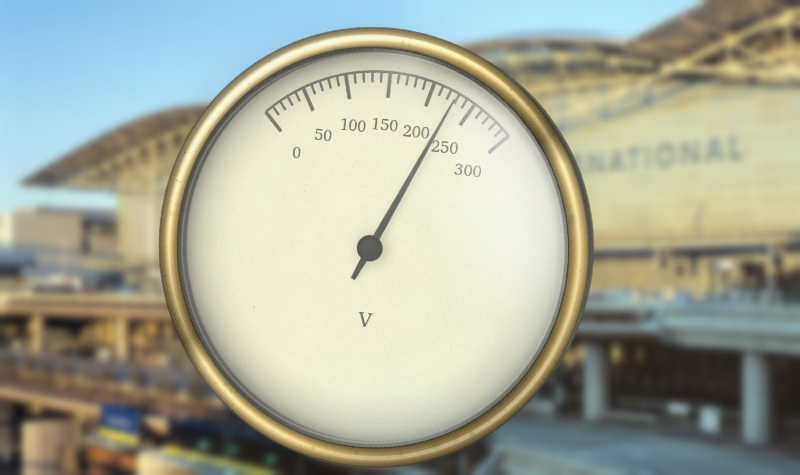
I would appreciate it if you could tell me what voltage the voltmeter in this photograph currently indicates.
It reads 230 V
